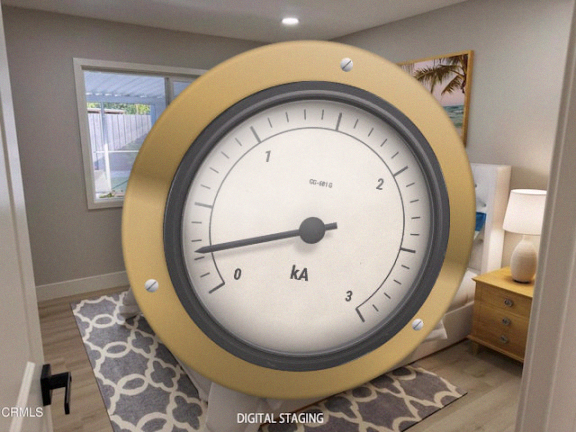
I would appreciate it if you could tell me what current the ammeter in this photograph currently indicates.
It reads 0.25 kA
